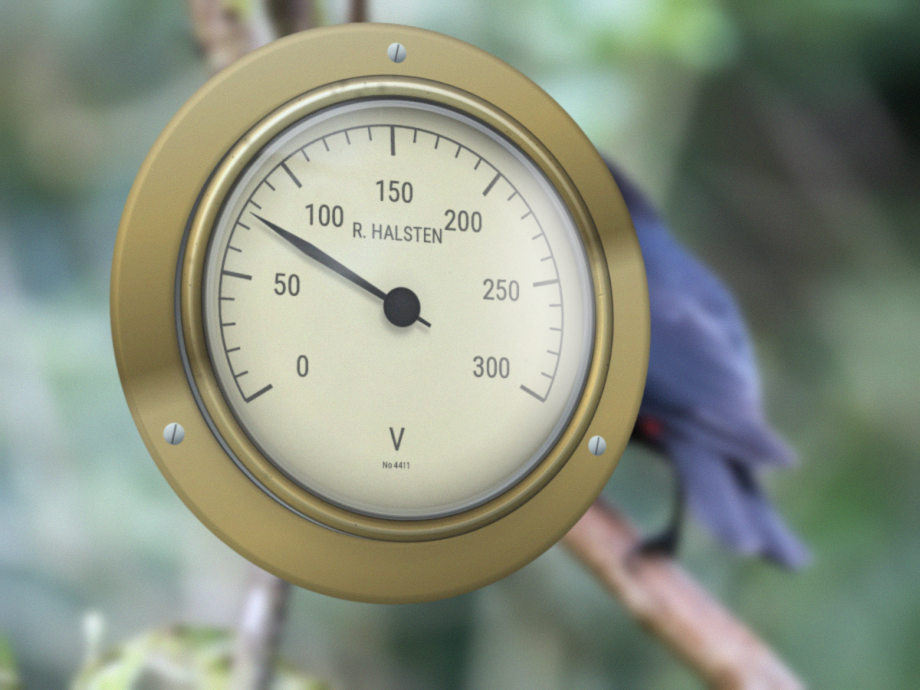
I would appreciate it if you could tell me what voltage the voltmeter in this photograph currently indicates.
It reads 75 V
